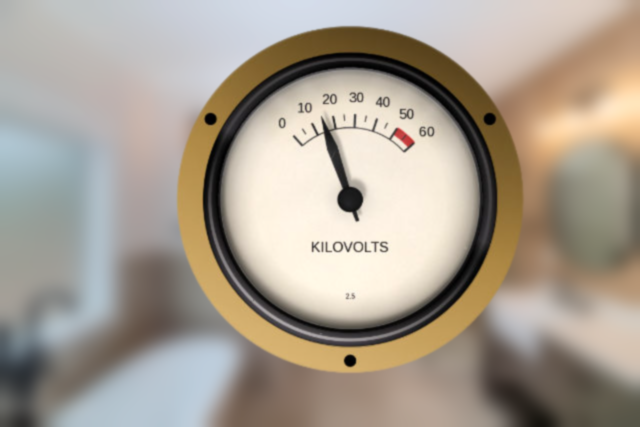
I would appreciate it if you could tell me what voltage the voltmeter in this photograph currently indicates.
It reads 15 kV
